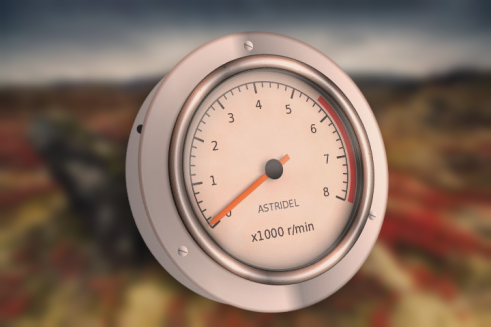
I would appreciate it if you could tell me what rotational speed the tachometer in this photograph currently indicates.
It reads 100 rpm
